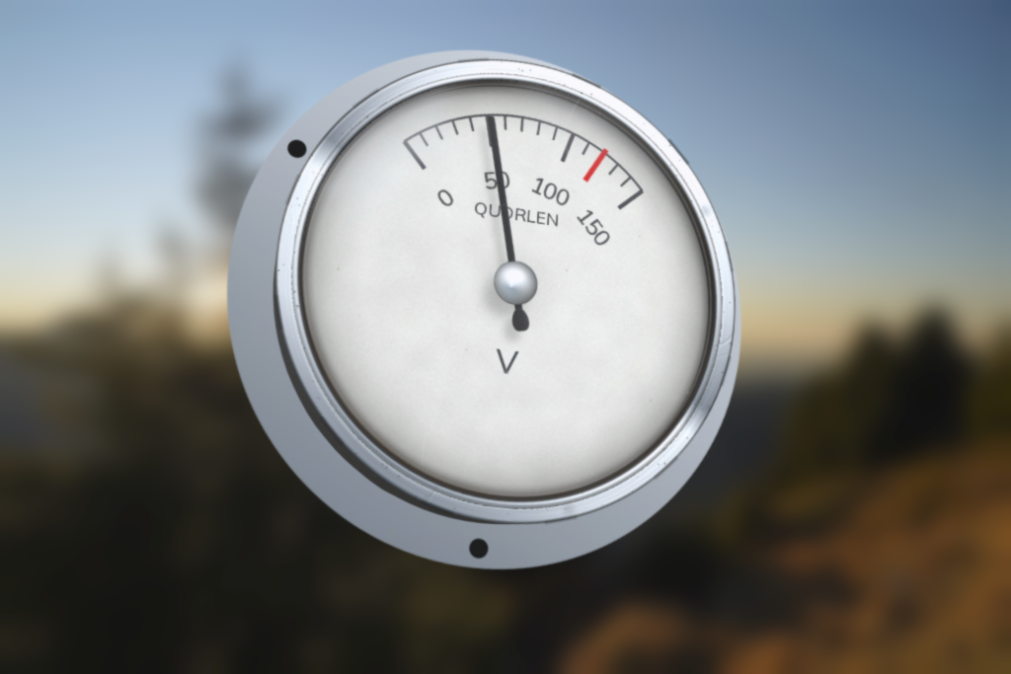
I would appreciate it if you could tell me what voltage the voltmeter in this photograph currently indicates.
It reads 50 V
